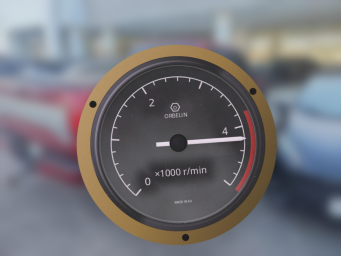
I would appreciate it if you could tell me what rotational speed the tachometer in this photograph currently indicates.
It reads 4200 rpm
